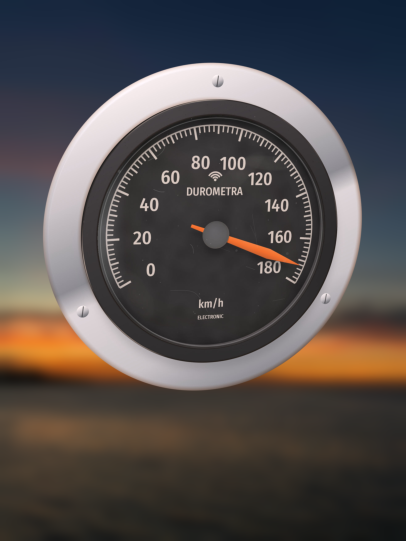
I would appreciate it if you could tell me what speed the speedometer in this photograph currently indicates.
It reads 172 km/h
